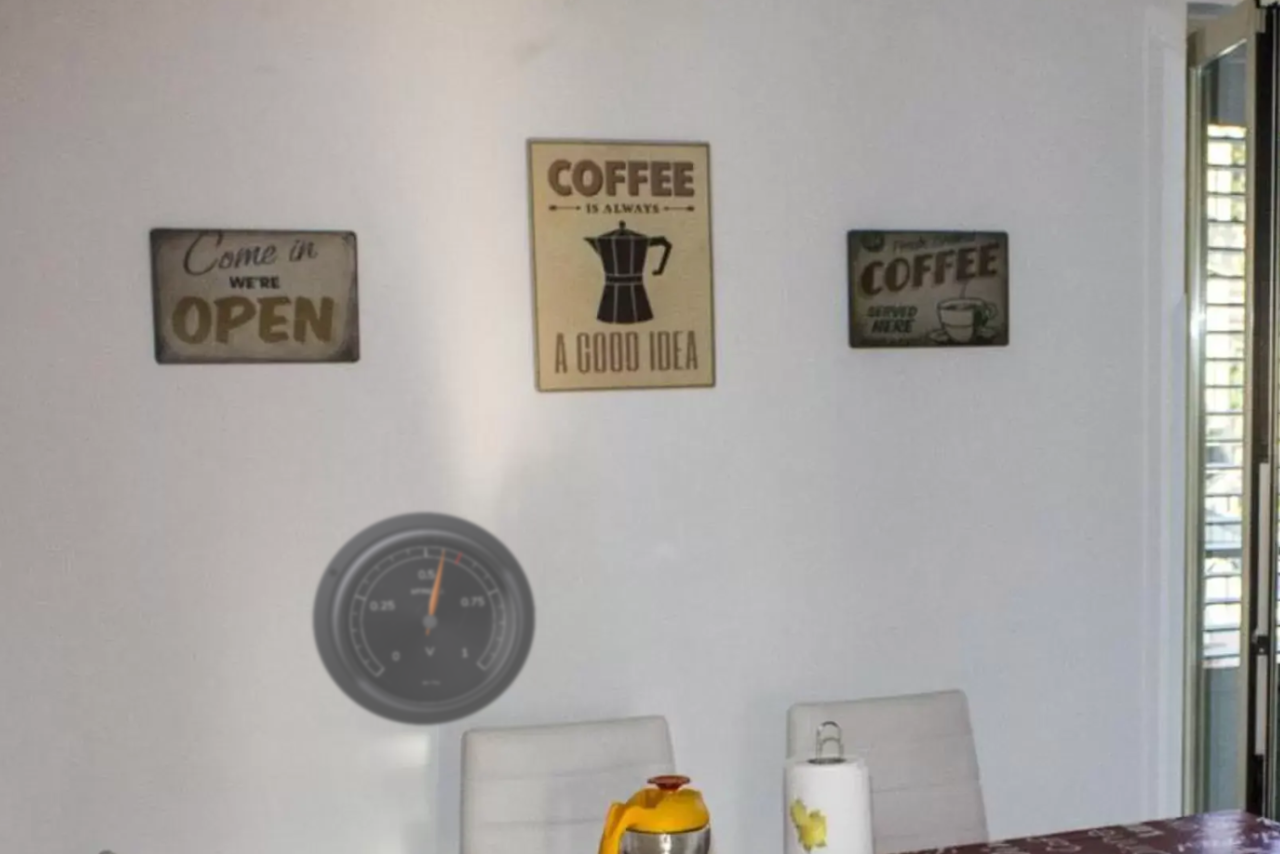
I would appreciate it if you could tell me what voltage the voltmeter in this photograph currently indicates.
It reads 0.55 V
